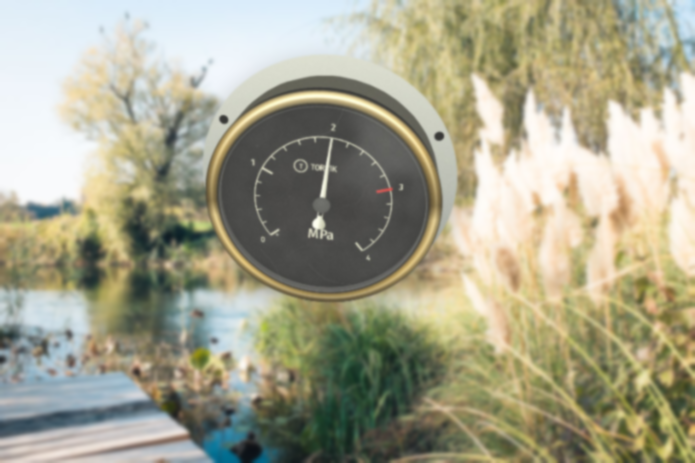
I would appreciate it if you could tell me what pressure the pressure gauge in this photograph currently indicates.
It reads 2 MPa
